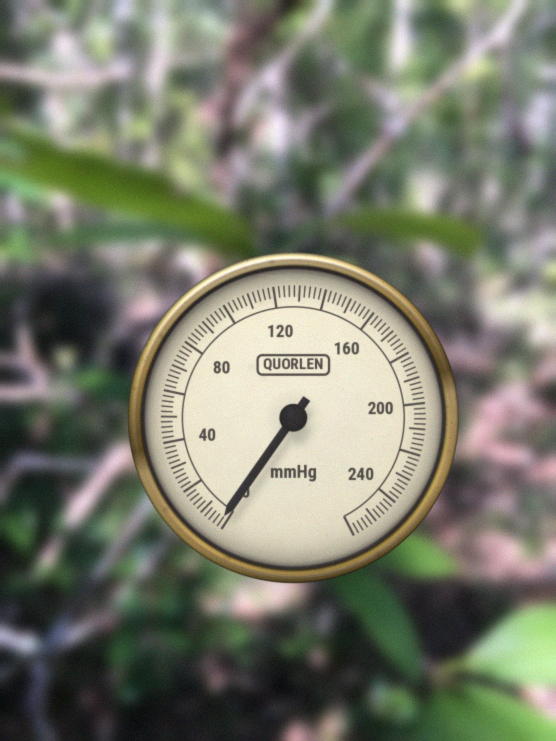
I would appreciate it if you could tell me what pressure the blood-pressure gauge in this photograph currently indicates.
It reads 2 mmHg
